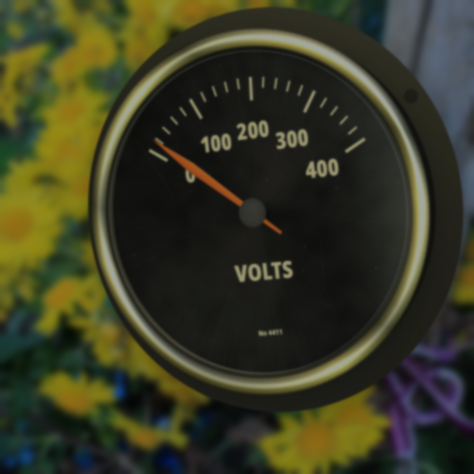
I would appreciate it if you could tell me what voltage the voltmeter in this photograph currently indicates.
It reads 20 V
